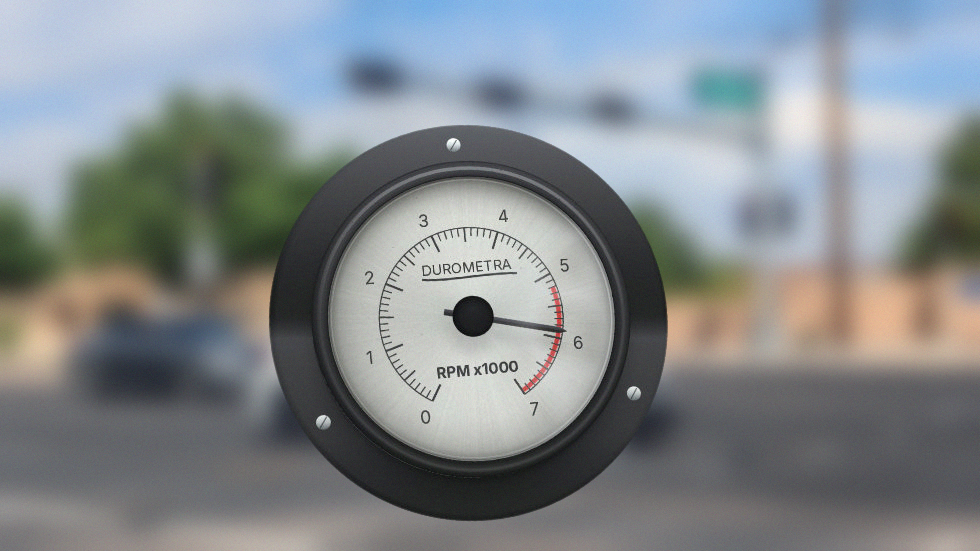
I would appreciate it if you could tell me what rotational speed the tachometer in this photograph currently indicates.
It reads 5900 rpm
